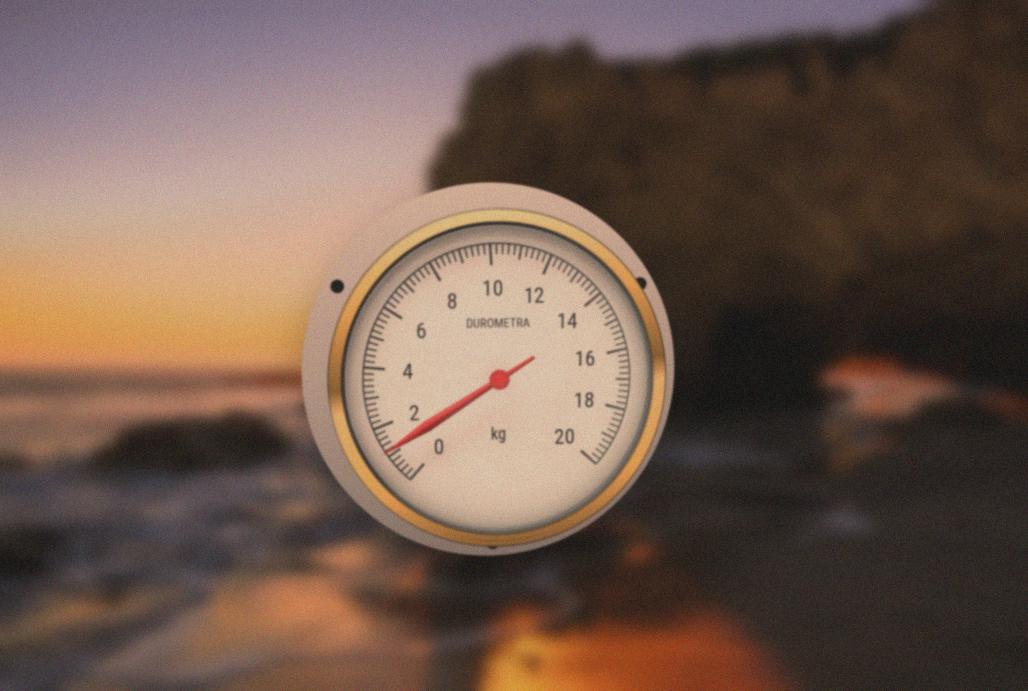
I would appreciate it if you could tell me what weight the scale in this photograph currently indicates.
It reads 1.2 kg
